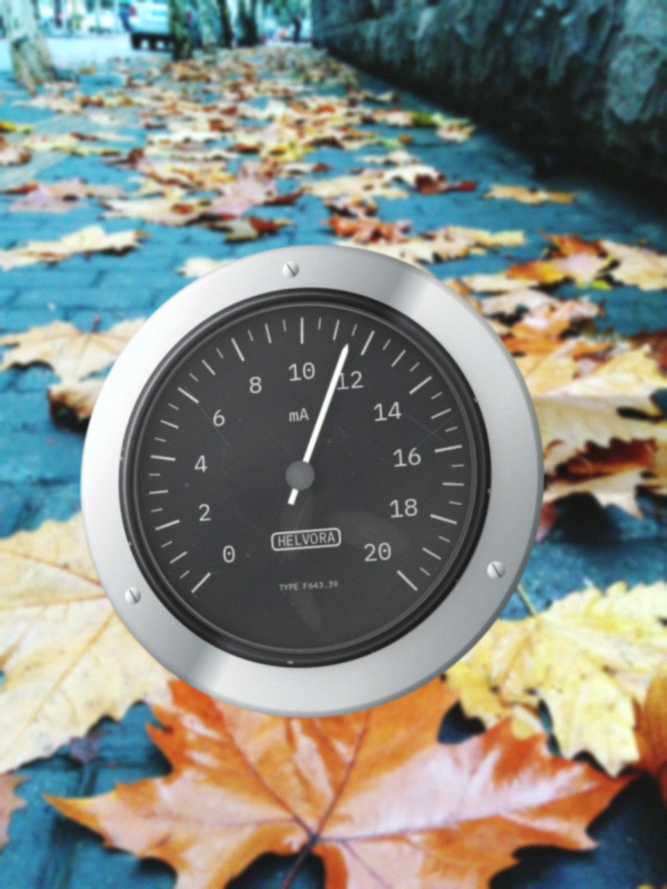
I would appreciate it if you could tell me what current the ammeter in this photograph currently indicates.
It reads 11.5 mA
